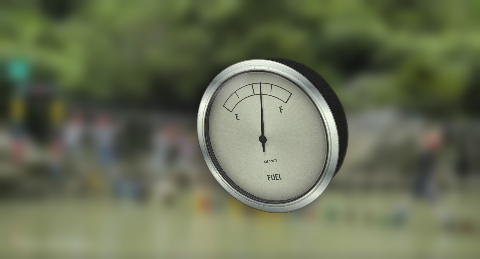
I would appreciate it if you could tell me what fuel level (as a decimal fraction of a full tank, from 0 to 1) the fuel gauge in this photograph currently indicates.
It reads 0.625
